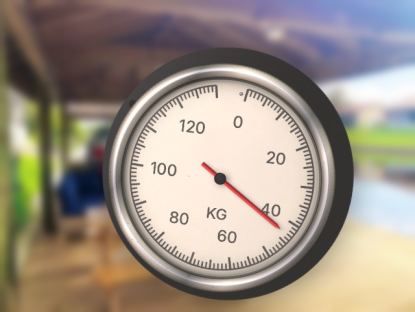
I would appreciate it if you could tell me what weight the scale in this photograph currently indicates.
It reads 43 kg
